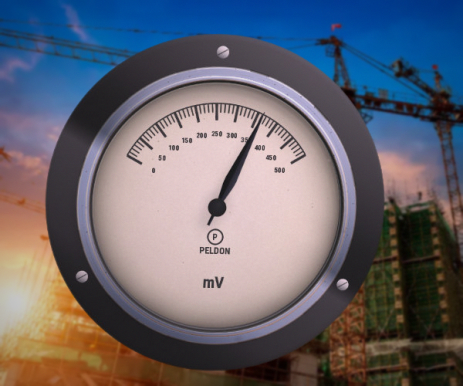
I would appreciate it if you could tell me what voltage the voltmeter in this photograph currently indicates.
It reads 360 mV
